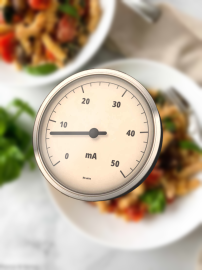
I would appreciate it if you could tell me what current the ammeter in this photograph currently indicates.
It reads 7 mA
